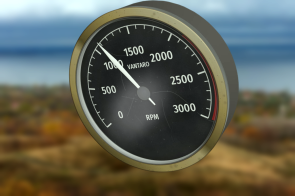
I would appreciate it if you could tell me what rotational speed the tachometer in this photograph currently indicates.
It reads 1100 rpm
